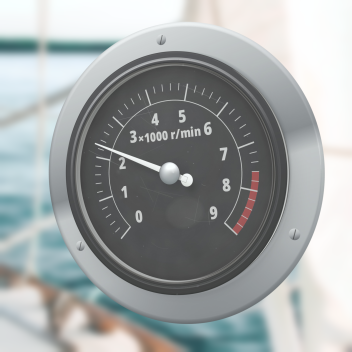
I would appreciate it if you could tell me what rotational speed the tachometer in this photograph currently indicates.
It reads 2300 rpm
